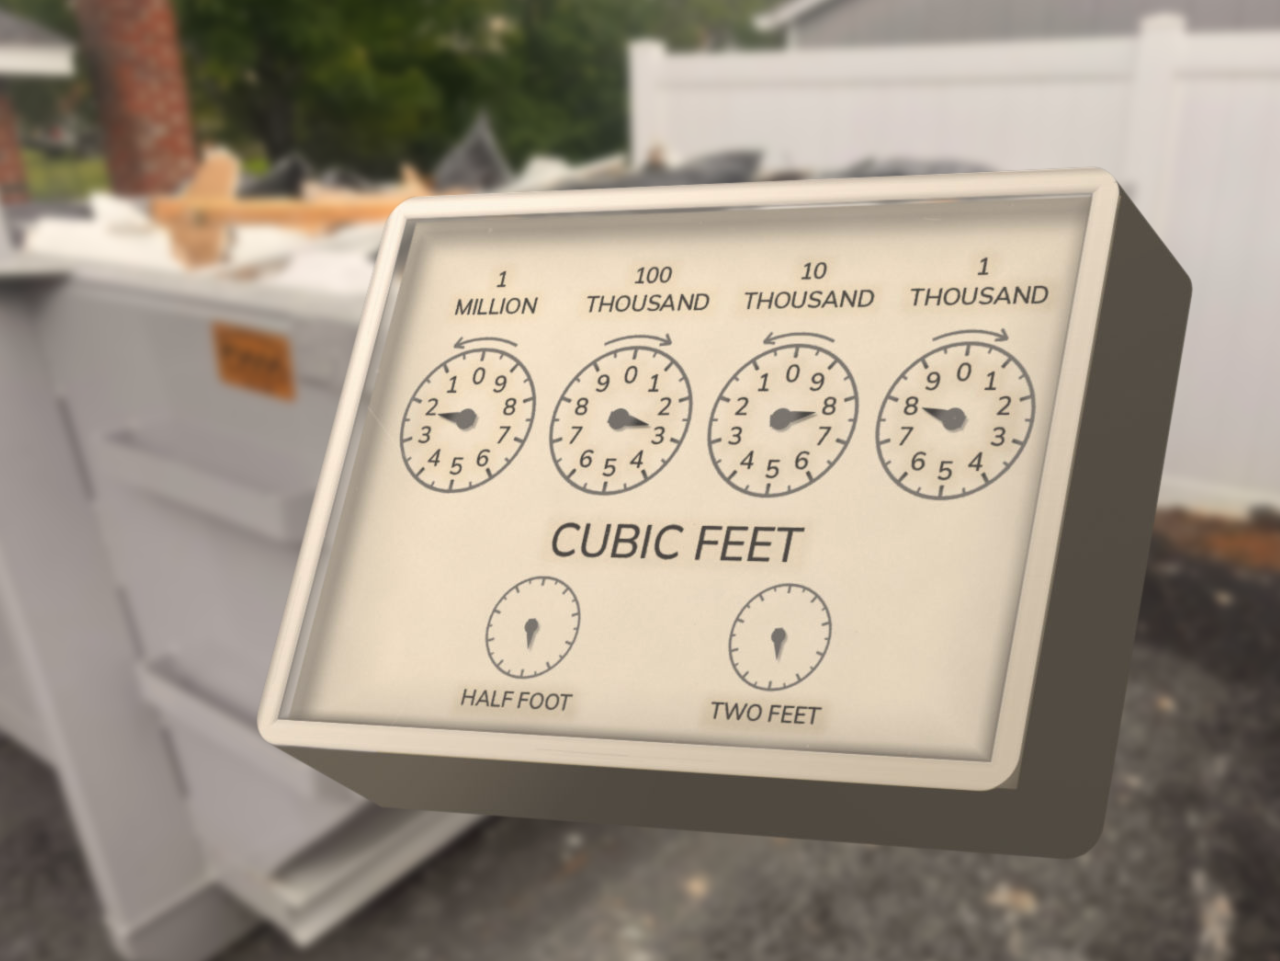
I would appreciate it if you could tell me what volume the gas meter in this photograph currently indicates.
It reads 227800 ft³
